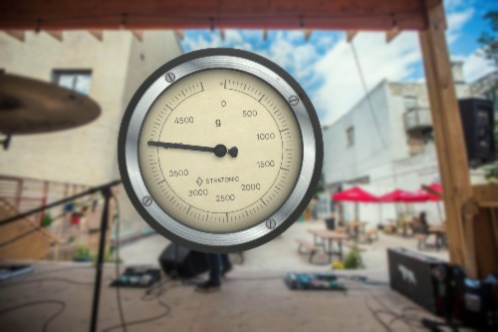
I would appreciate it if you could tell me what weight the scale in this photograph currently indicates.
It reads 4000 g
